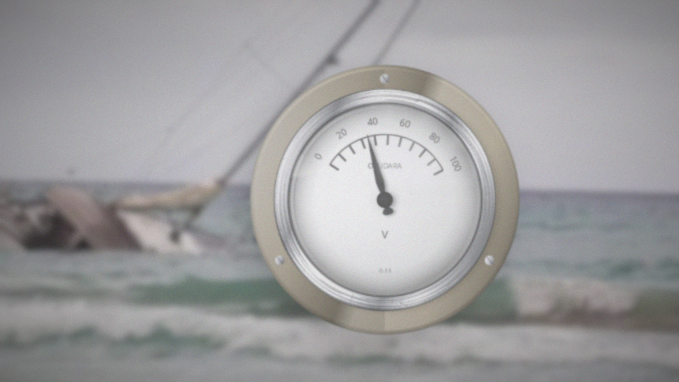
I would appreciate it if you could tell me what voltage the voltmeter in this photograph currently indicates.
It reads 35 V
